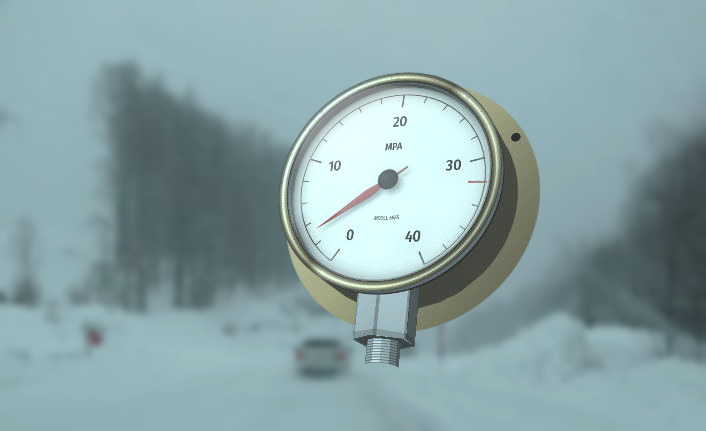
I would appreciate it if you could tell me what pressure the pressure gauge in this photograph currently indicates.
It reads 3 MPa
